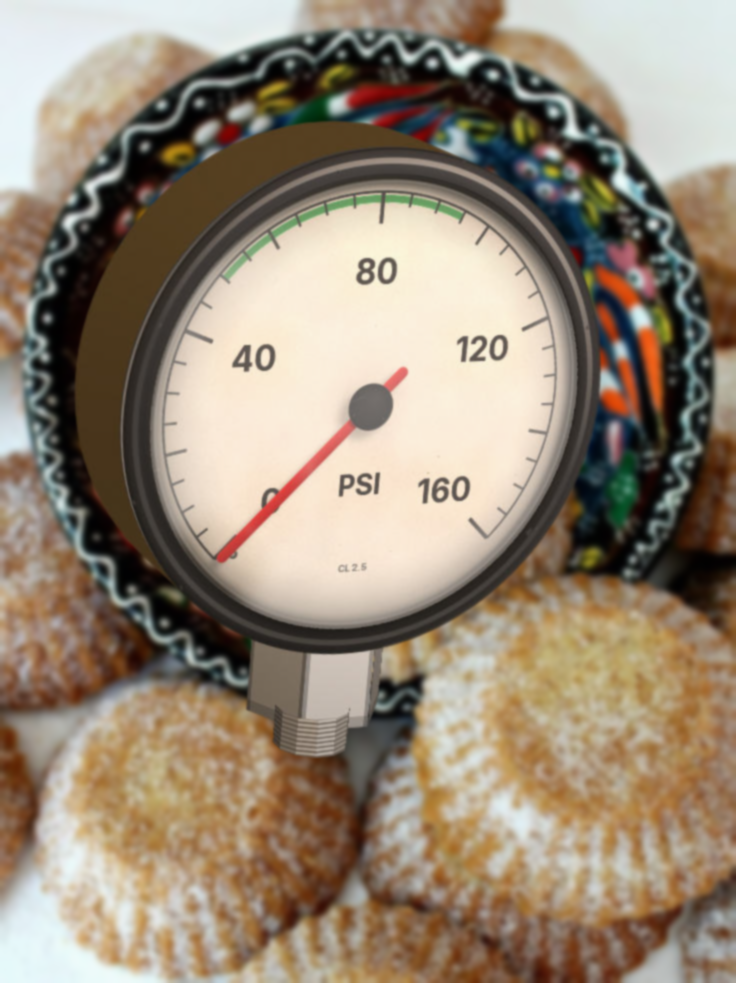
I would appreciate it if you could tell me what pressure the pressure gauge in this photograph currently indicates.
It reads 0 psi
